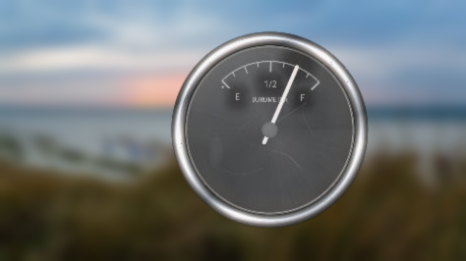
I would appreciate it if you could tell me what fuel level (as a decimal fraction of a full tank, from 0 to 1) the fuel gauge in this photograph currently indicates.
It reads 0.75
